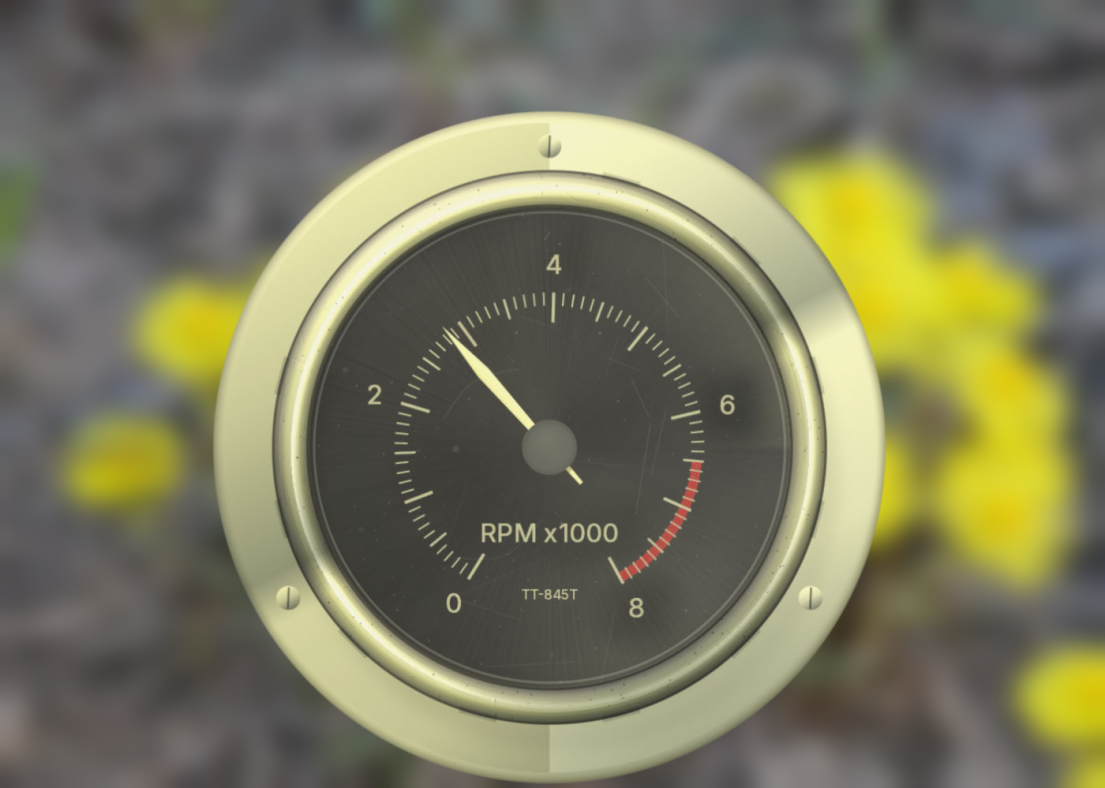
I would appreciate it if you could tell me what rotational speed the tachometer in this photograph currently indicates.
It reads 2850 rpm
